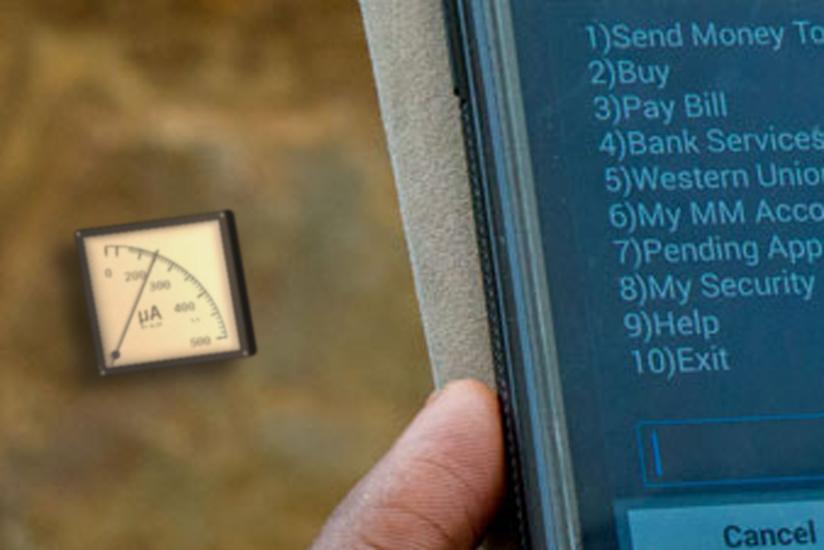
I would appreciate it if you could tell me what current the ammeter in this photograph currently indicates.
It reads 250 µA
